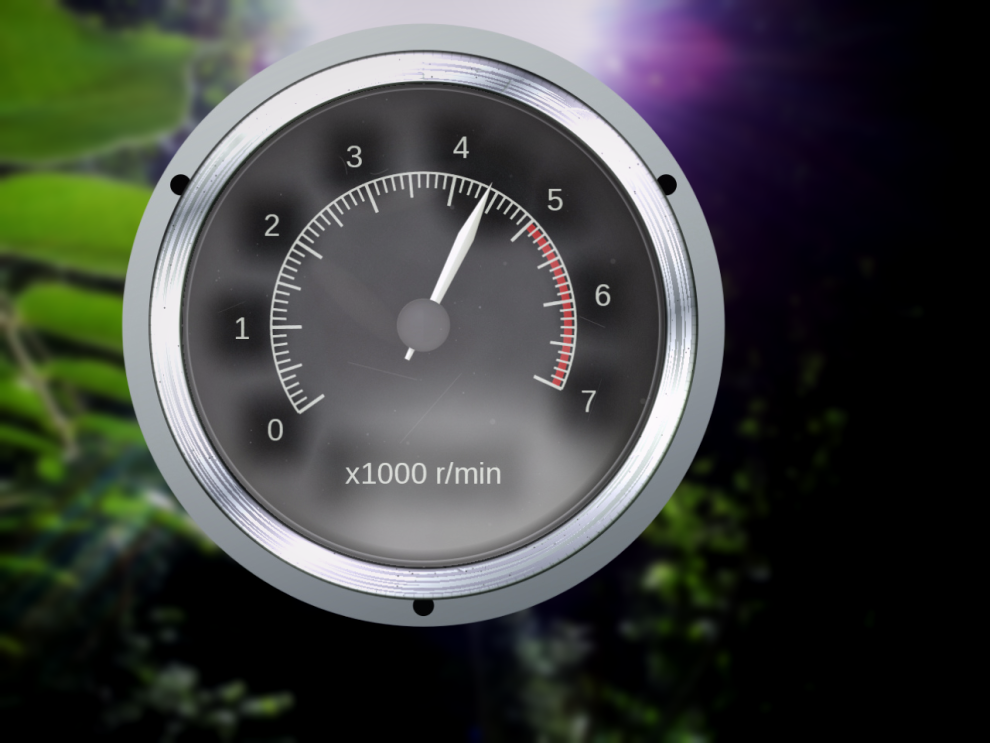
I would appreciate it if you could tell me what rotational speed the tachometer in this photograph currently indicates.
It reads 4400 rpm
